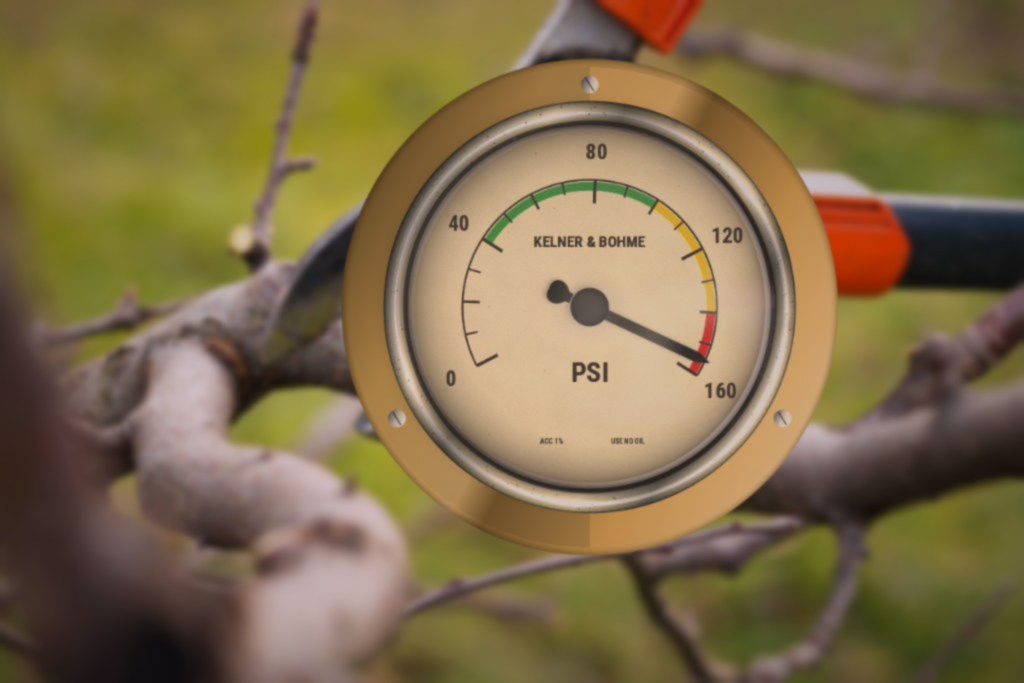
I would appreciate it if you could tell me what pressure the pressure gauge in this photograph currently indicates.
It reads 155 psi
